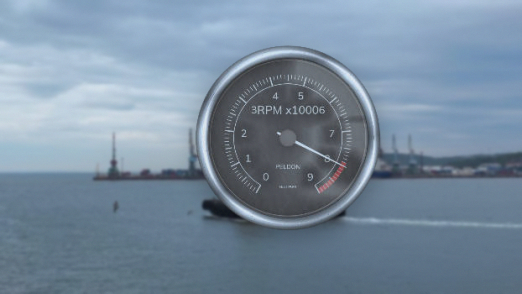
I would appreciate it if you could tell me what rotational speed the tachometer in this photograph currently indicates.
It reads 8000 rpm
